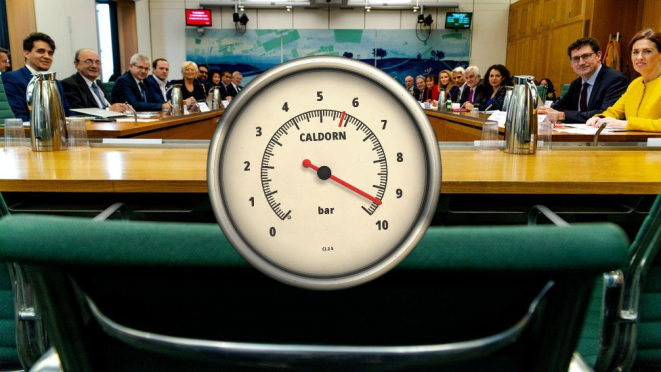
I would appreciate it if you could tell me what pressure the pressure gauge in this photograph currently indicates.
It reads 9.5 bar
